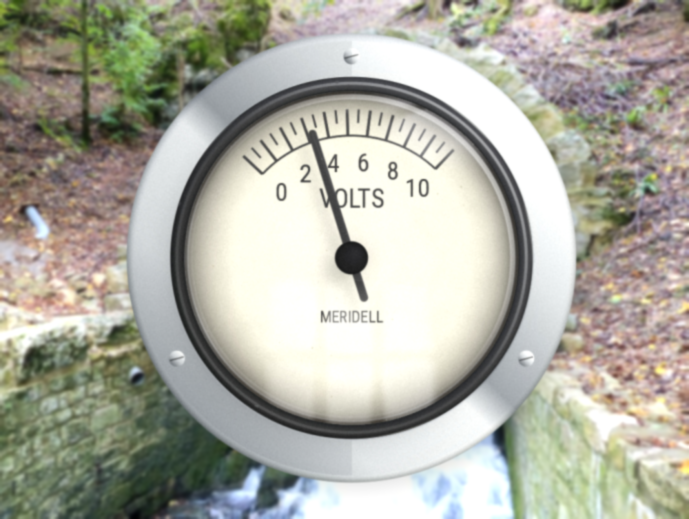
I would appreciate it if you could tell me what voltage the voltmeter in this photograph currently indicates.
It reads 3.25 V
